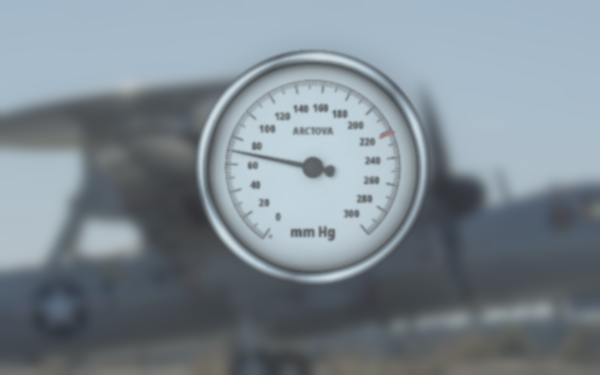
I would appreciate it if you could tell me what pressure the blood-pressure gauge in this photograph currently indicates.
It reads 70 mmHg
